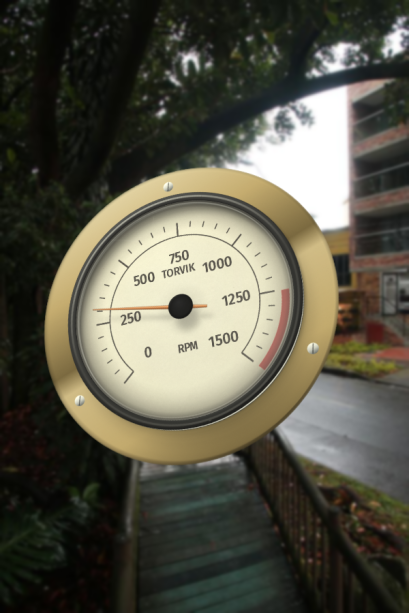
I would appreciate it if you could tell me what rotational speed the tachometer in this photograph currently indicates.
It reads 300 rpm
